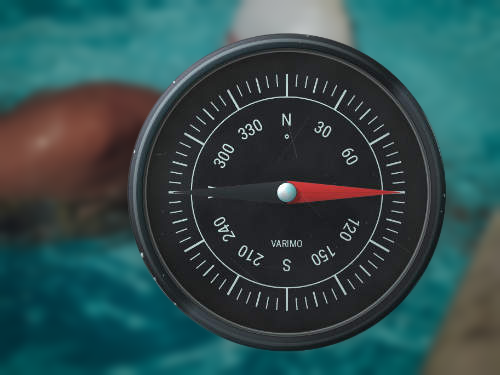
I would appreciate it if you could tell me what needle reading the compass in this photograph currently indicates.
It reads 90 °
